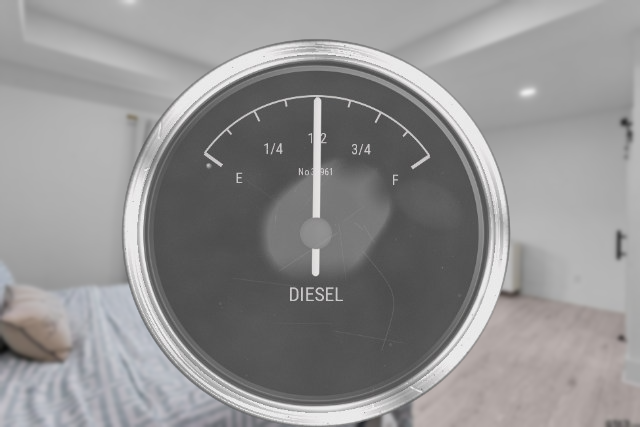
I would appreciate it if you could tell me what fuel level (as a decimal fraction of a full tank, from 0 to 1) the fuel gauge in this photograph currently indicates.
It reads 0.5
